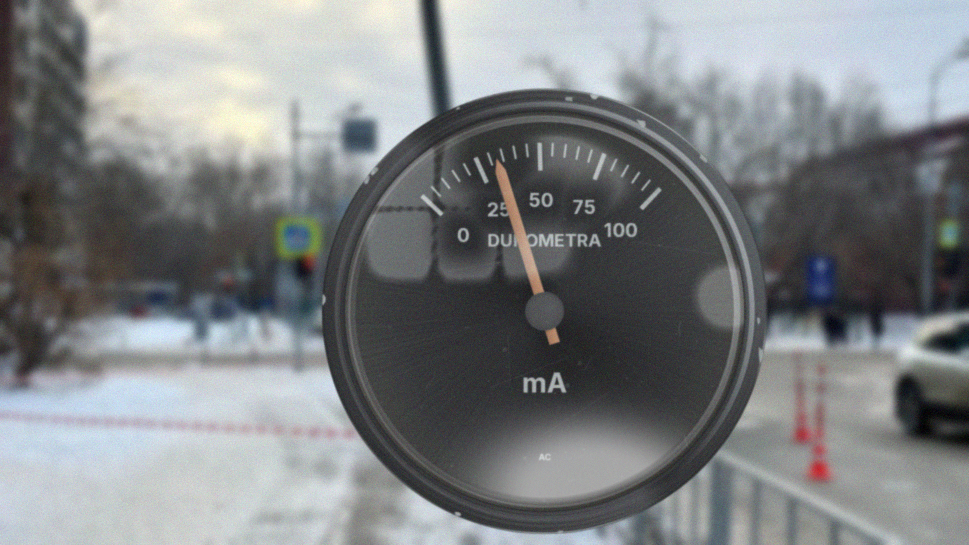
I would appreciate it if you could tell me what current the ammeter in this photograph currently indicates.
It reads 32.5 mA
